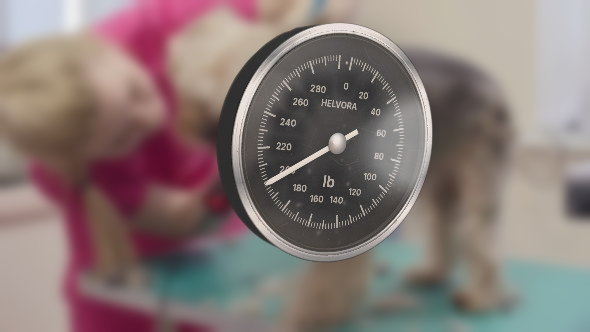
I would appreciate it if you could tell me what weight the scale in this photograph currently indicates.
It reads 200 lb
